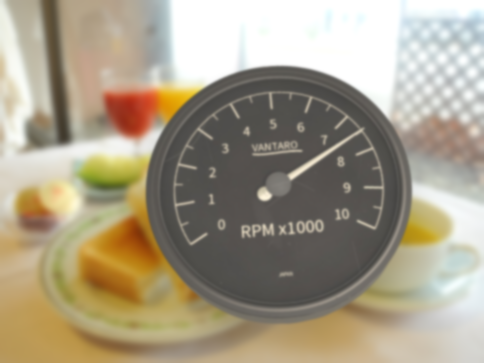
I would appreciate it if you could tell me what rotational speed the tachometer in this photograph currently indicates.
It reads 7500 rpm
